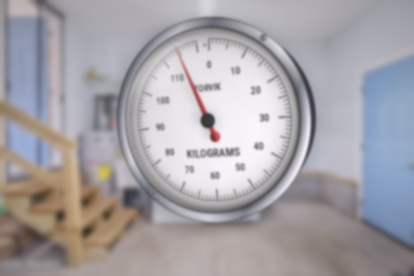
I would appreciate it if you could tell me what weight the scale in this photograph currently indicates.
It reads 115 kg
